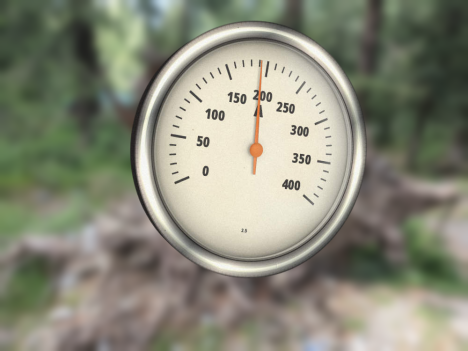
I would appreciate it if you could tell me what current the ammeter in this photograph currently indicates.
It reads 190 A
